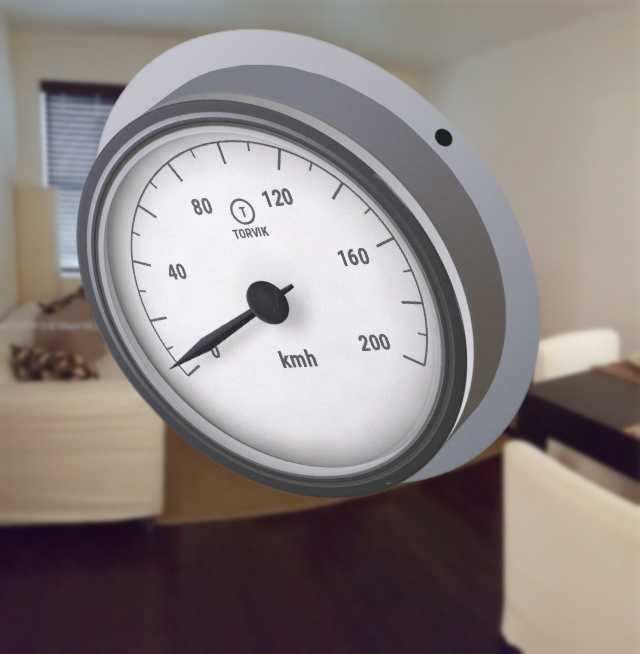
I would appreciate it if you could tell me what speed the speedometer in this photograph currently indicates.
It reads 5 km/h
